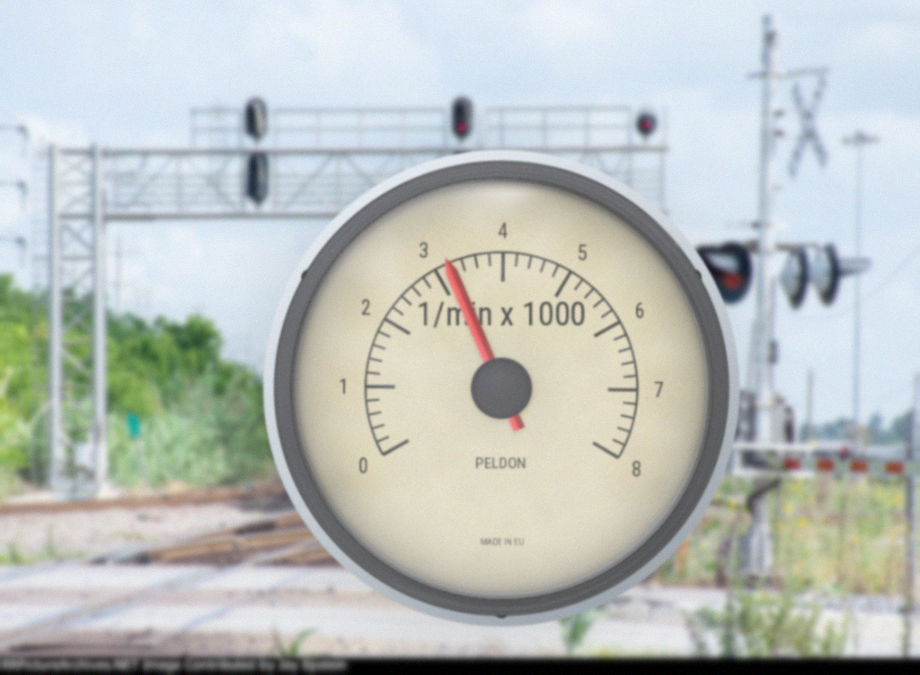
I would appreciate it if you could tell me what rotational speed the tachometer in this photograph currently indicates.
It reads 3200 rpm
